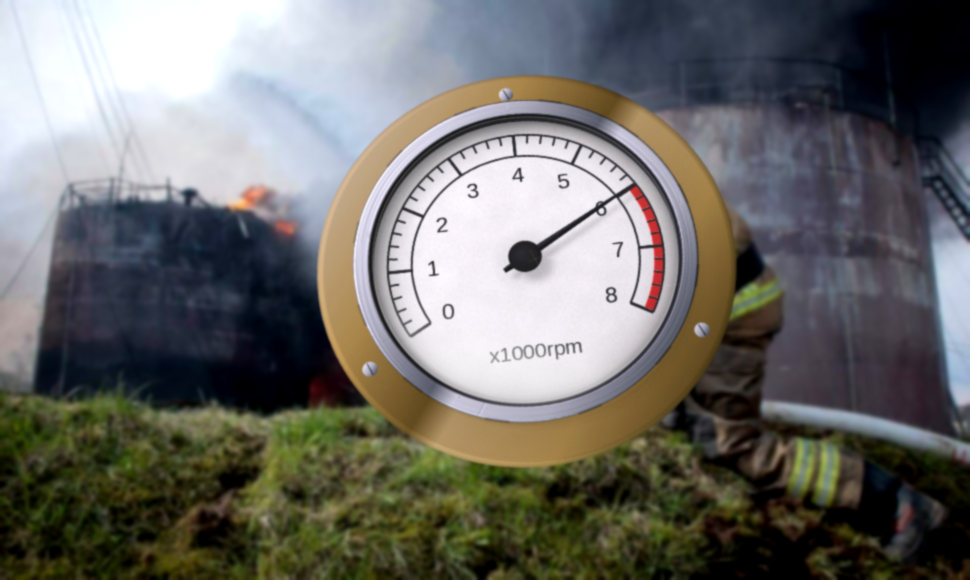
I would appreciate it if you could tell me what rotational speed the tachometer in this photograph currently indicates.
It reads 6000 rpm
